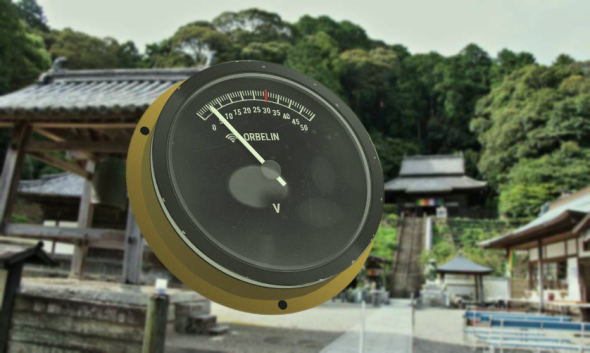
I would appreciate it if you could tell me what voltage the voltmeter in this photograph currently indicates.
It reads 5 V
